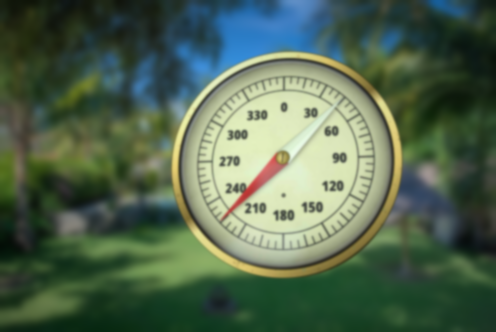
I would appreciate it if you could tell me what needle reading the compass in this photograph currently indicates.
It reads 225 °
